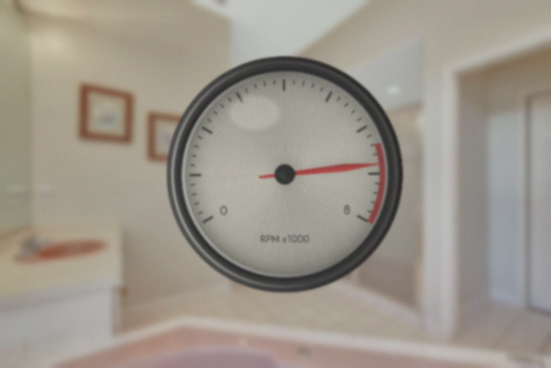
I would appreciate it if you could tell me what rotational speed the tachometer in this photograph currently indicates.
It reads 6800 rpm
